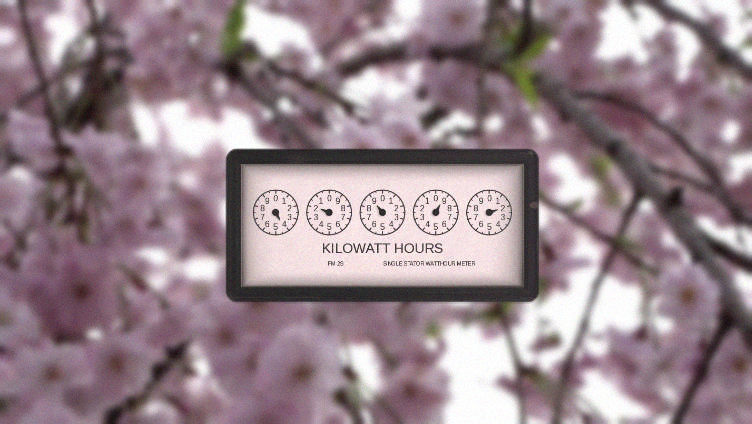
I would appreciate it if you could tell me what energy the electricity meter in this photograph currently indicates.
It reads 41892 kWh
